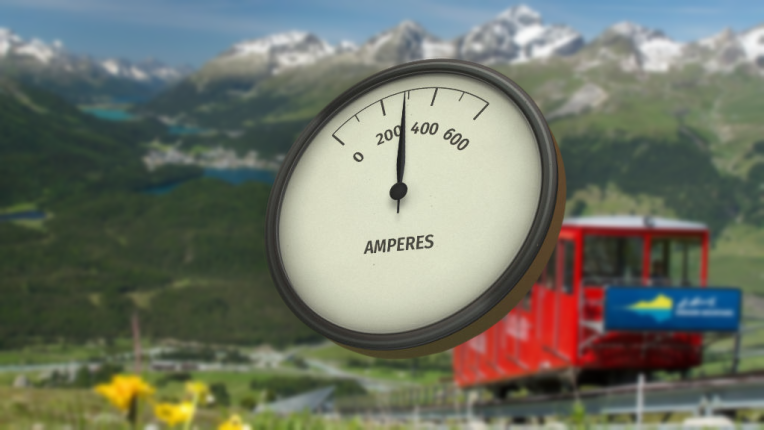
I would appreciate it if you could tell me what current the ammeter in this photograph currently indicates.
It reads 300 A
